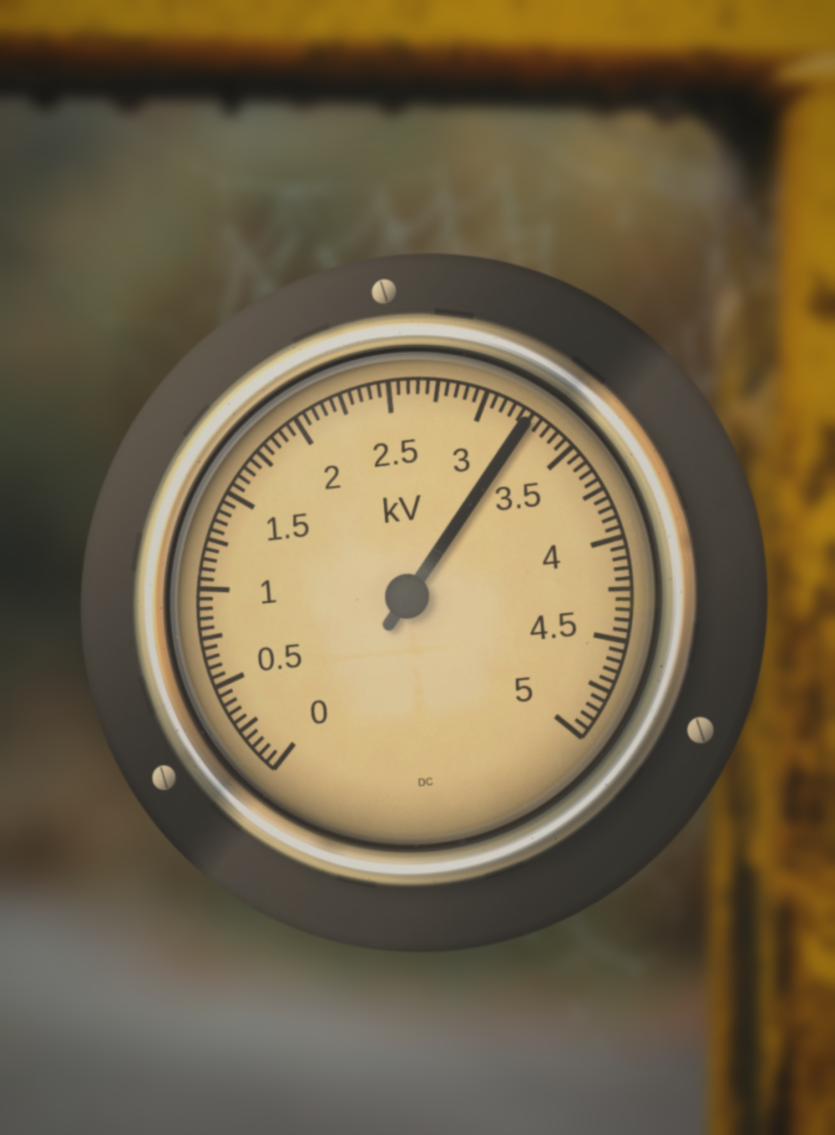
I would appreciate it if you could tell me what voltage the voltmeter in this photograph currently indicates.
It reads 3.25 kV
